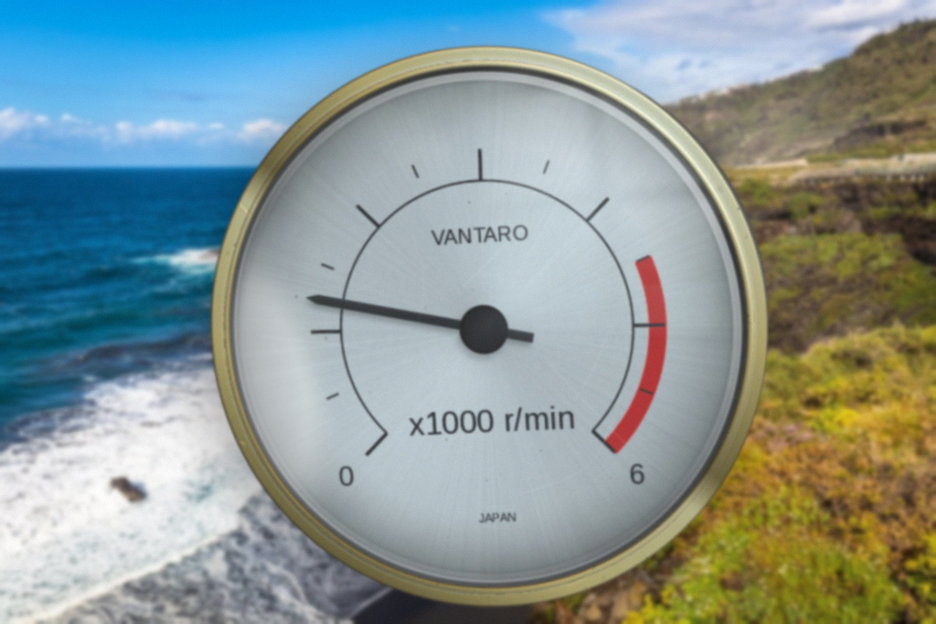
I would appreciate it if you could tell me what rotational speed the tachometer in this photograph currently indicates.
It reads 1250 rpm
